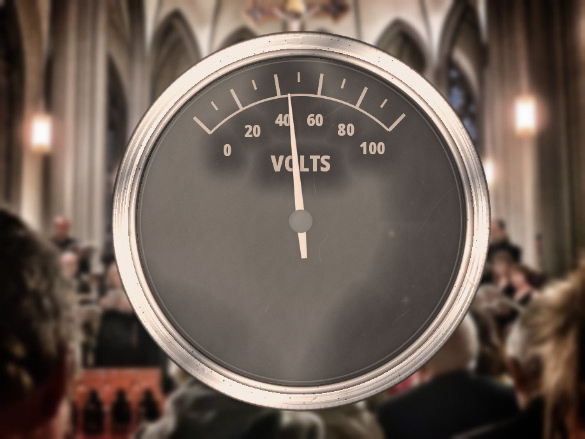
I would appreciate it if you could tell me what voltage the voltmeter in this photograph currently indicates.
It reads 45 V
